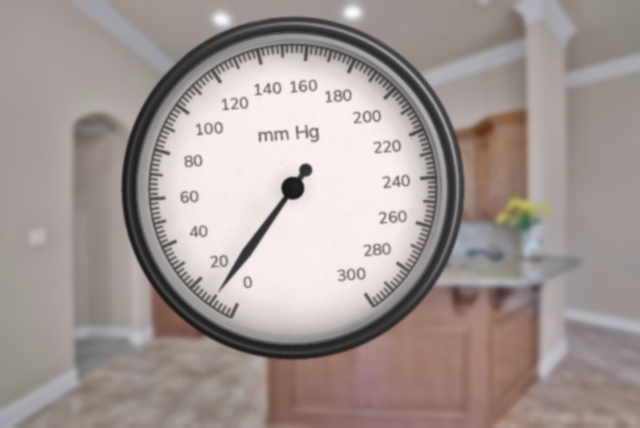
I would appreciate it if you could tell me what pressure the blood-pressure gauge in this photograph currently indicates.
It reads 10 mmHg
